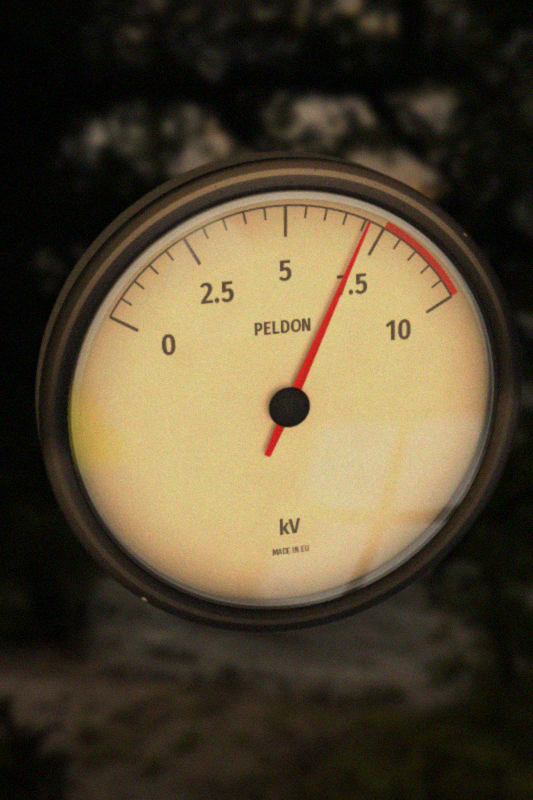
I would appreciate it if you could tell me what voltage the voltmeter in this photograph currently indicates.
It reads 7 kV
